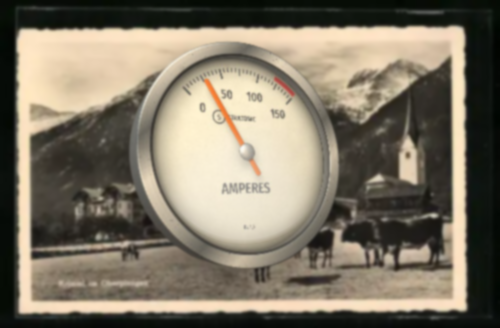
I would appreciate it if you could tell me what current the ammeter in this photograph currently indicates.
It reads 25 A
